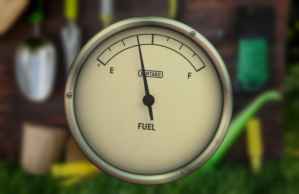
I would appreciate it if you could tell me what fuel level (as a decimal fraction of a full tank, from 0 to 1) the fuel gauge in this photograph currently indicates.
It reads 0.375
